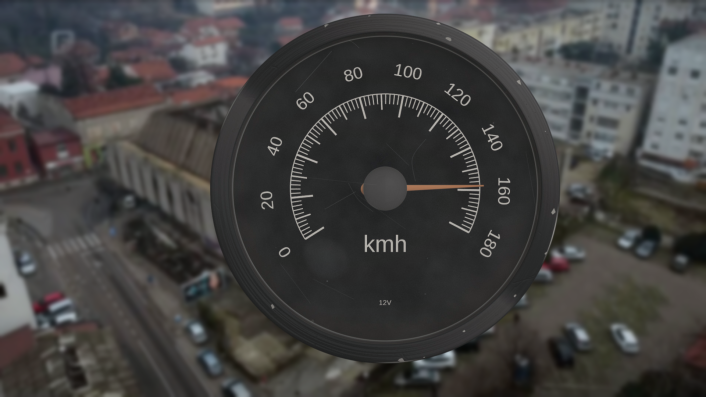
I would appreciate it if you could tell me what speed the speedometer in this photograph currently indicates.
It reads 158 km/h
